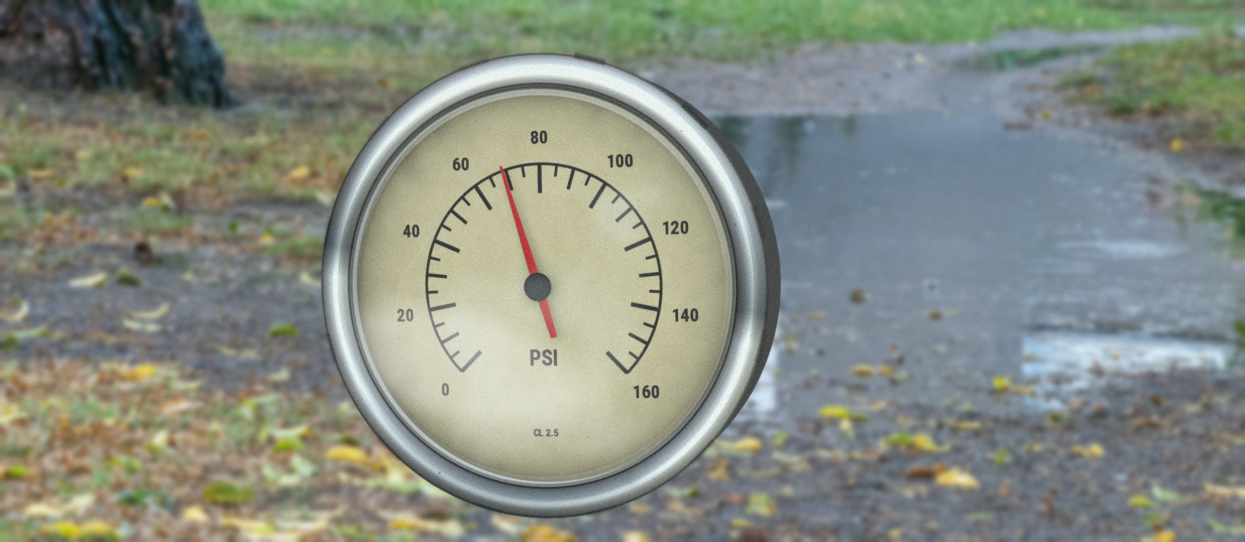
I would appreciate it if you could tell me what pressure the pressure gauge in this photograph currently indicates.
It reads 70 psi
